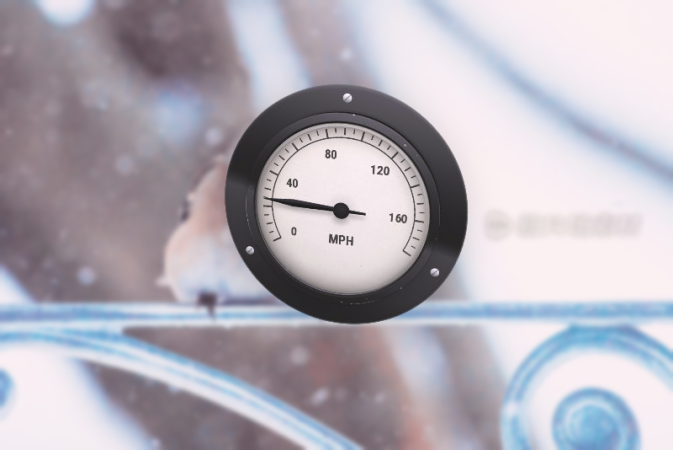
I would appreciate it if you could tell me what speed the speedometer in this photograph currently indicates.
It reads 25 mph
